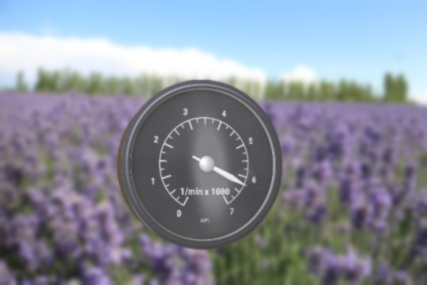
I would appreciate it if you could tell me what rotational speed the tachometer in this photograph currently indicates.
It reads 6250 rpm
